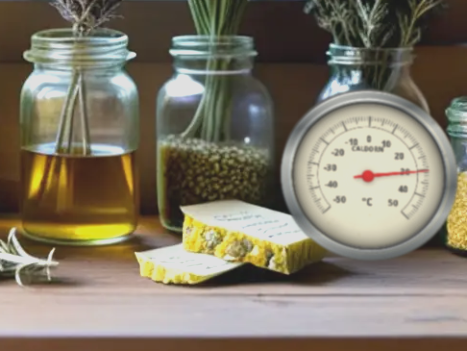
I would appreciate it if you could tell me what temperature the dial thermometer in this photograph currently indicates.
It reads 30 °C
